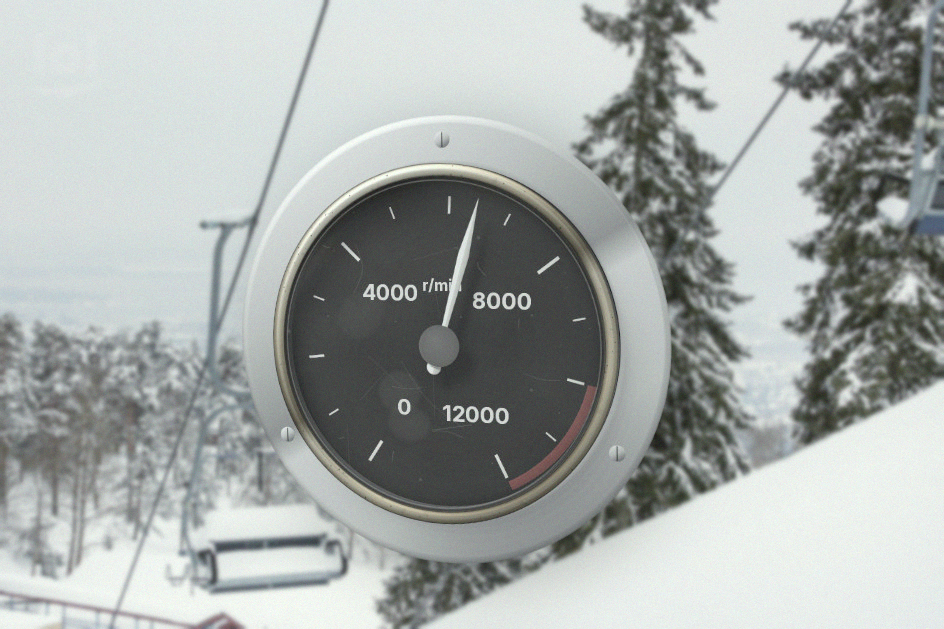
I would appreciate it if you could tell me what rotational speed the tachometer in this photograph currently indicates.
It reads 6500 rpm
